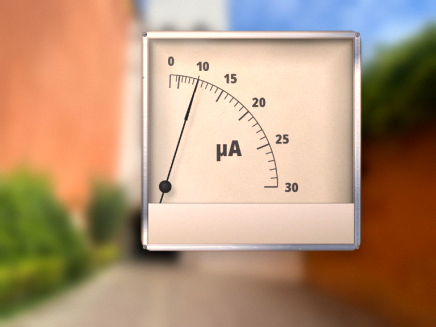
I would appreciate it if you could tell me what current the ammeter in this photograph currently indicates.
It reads 10 µA
